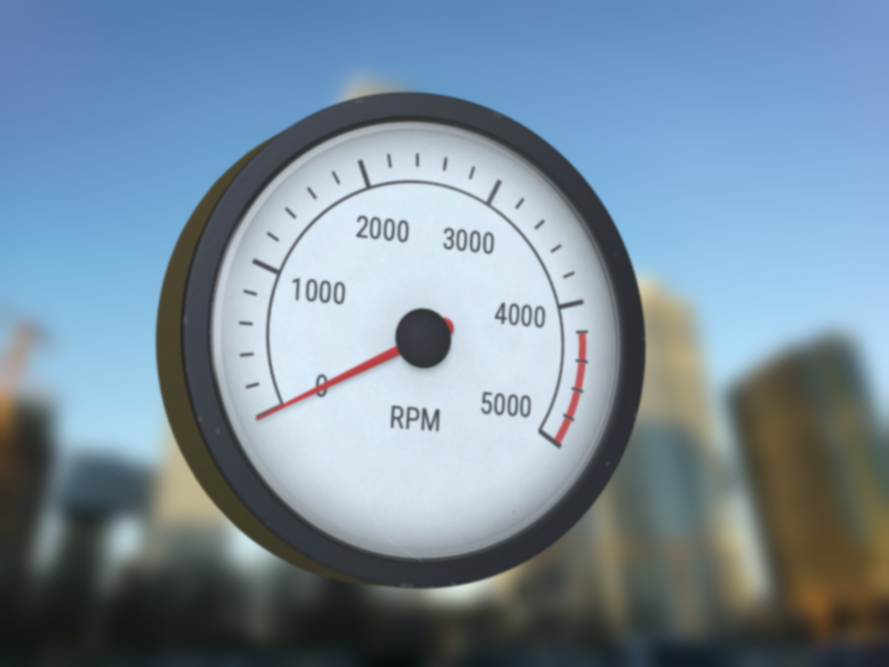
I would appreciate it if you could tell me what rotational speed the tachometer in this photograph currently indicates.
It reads 0 rpm
